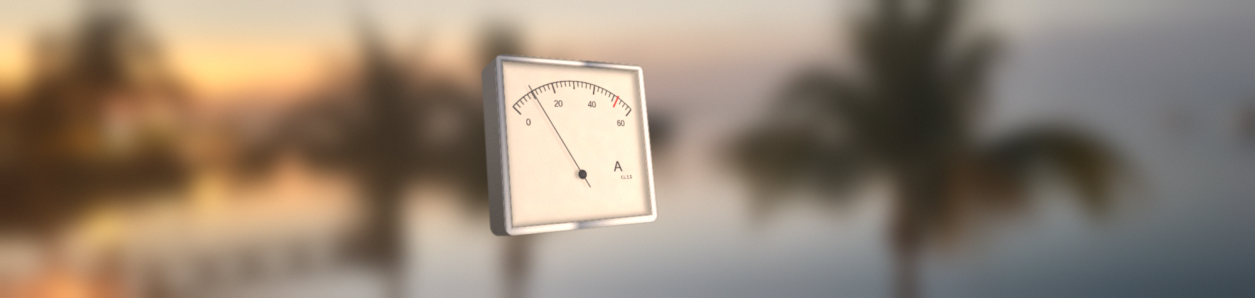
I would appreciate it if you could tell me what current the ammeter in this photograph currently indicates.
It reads 10 A
